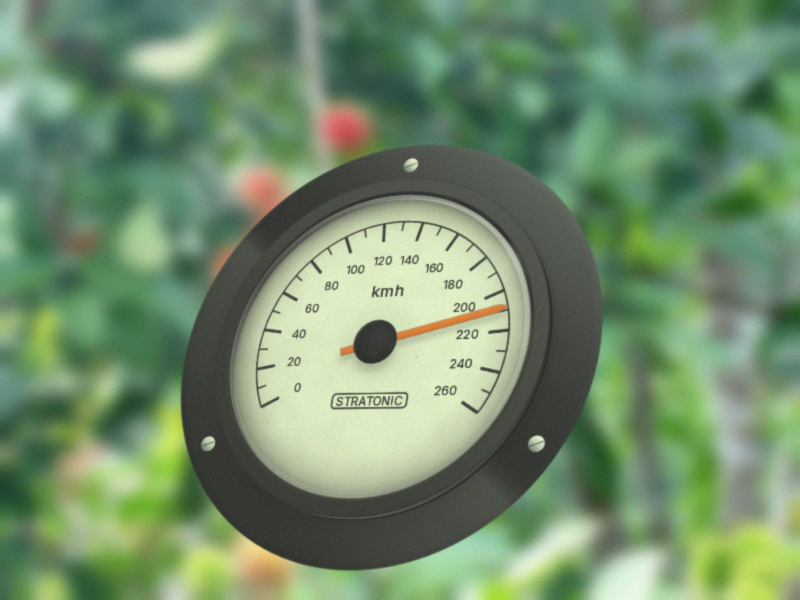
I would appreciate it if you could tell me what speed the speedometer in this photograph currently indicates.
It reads 210 km/h
